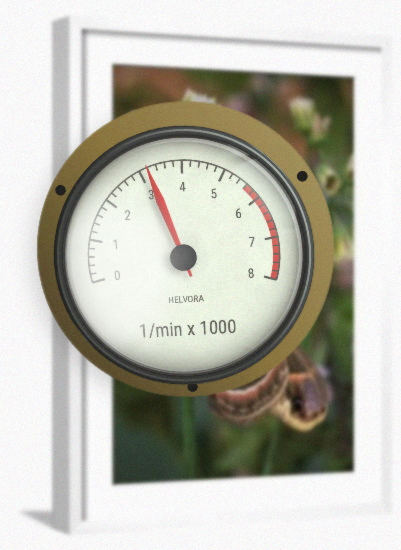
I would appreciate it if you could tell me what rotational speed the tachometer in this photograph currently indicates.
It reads 3200 rpm
